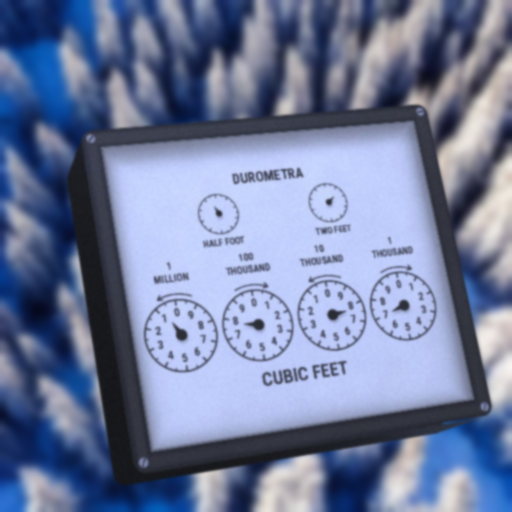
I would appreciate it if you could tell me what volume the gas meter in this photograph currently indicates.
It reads 77700 ft³
